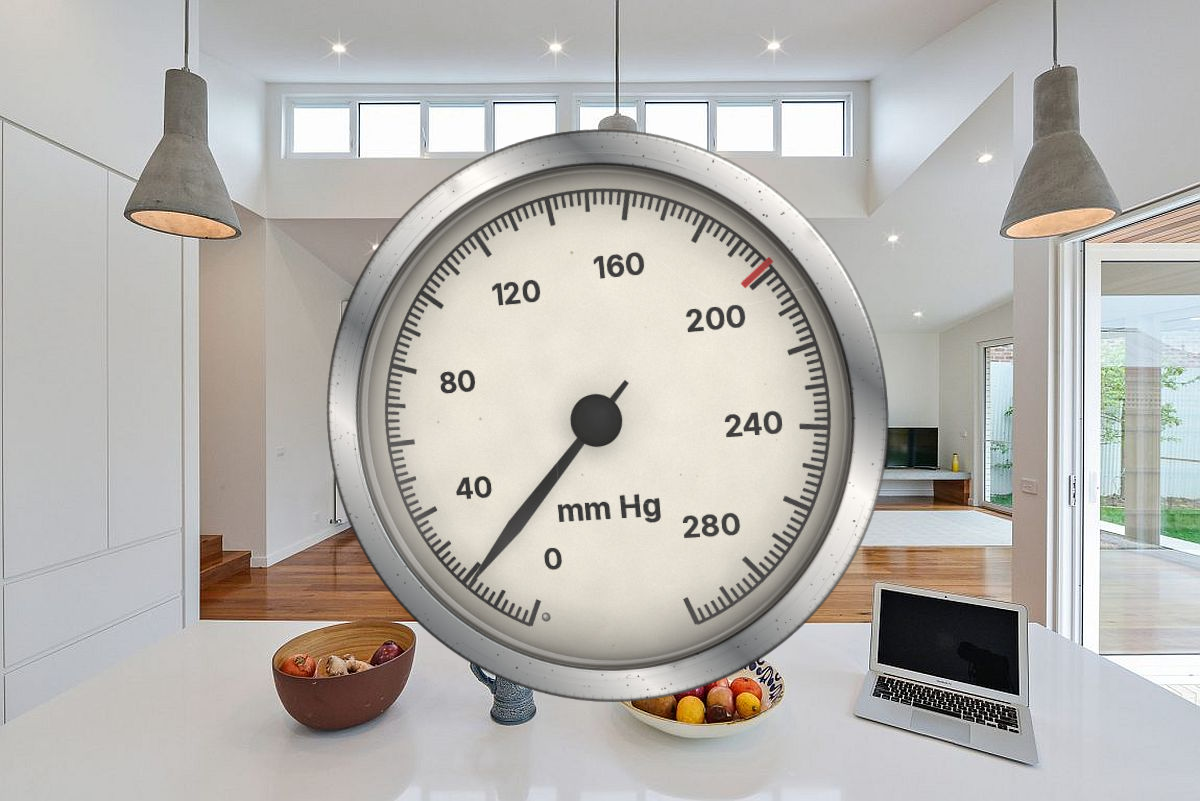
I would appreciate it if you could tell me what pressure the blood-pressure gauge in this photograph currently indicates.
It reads 18 mmHg
